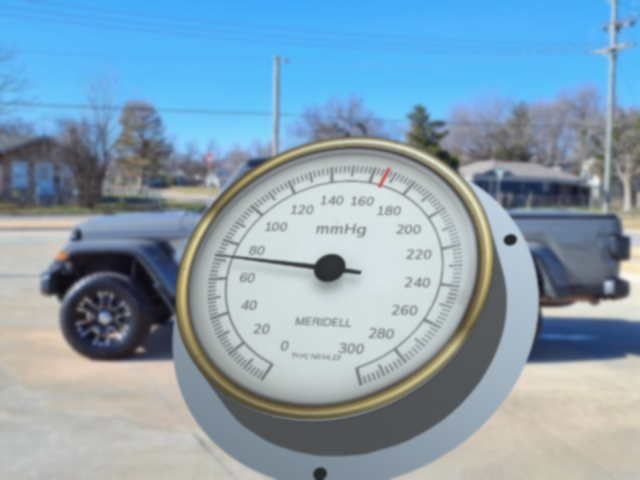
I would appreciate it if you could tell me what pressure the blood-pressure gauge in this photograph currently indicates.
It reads 70 mmHg
